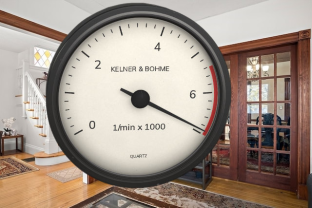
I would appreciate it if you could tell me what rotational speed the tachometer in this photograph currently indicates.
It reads 6900 rpm
